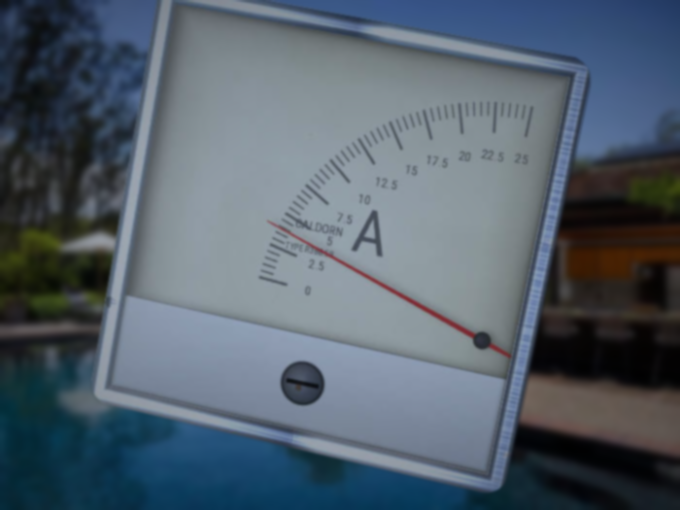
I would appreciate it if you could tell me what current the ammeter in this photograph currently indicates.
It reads 4 A
